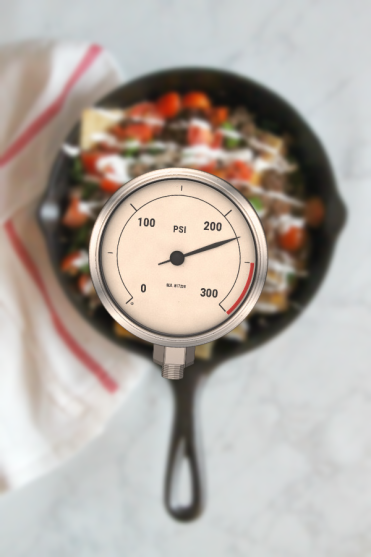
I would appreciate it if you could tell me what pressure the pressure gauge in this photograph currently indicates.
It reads 225 psi
